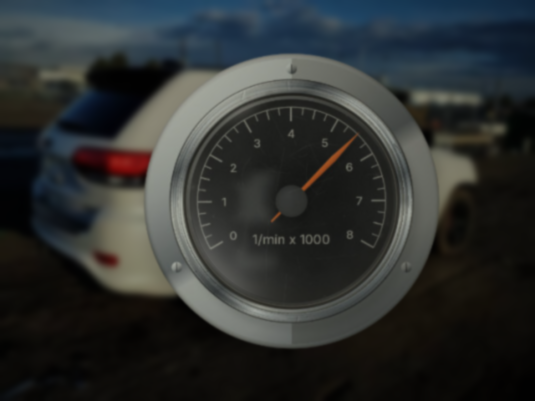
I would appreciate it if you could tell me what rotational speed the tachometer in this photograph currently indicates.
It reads 5500 rpm
